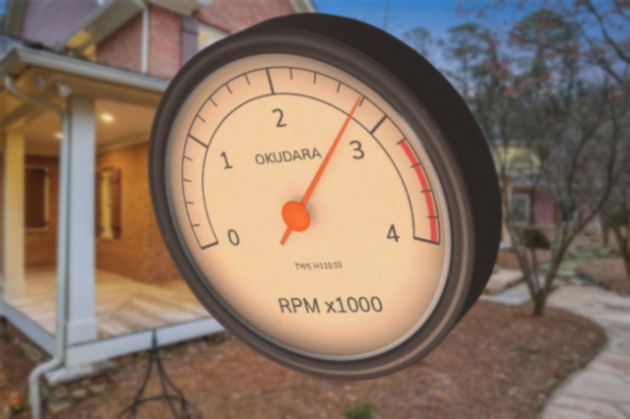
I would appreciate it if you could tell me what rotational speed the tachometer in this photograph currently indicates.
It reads 2800 rpm
